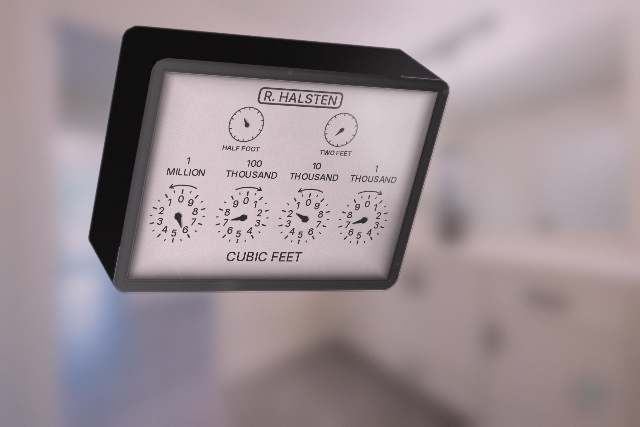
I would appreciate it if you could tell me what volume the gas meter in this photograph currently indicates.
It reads 571700 ft³
